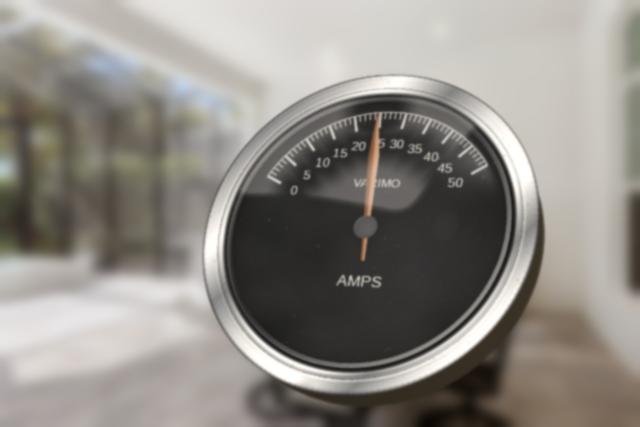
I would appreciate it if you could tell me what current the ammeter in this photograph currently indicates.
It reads 25 A
